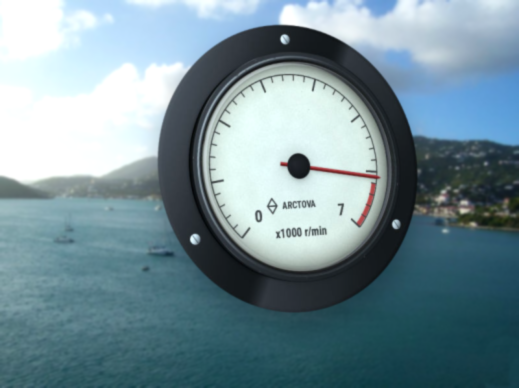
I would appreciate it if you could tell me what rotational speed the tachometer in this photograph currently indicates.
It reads 6100 rpm
